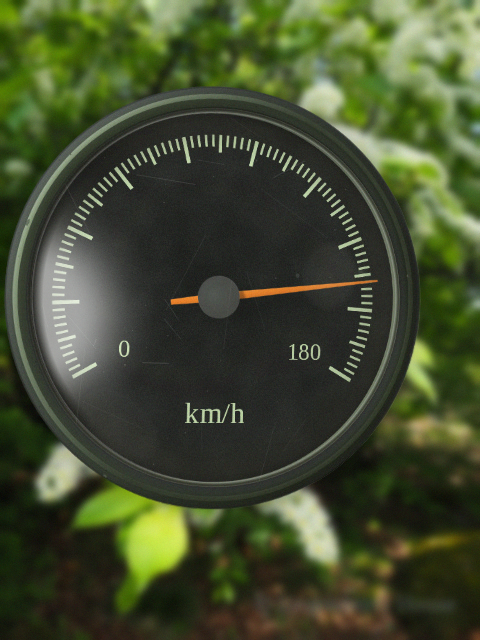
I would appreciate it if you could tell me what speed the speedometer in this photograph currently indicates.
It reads 152 km/h
